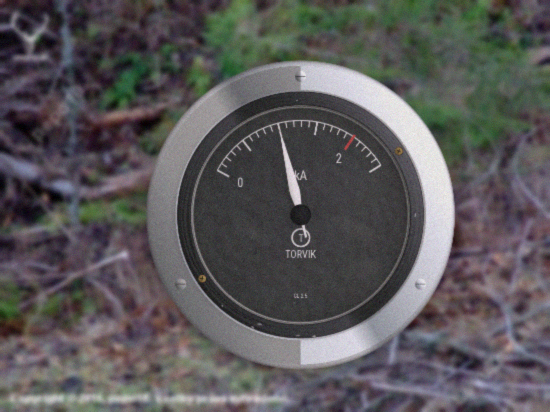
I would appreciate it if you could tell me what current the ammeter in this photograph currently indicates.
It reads 1 kA
